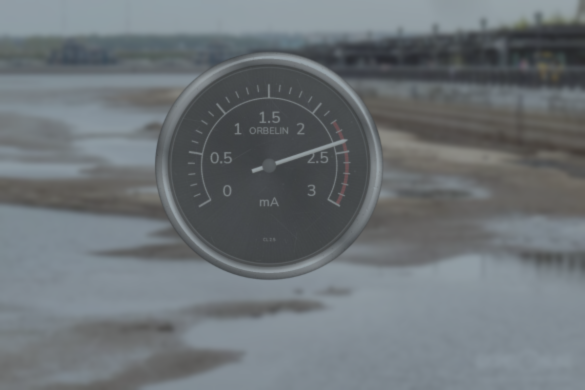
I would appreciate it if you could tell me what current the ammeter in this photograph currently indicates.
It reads 2.4 mA
